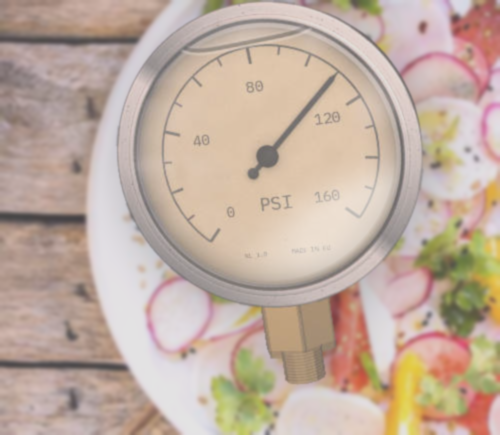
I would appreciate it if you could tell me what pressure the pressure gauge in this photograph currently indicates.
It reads 110 psi
